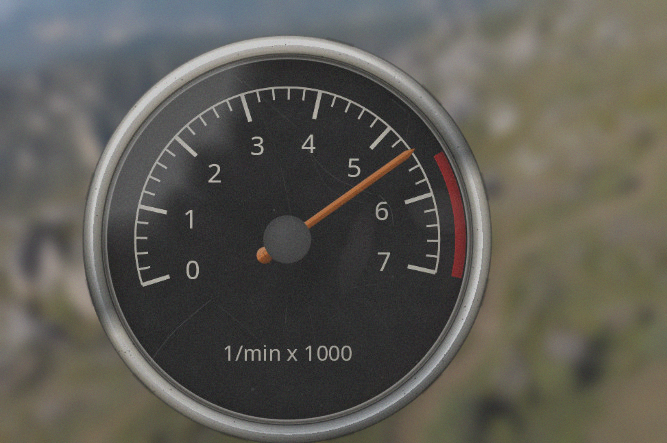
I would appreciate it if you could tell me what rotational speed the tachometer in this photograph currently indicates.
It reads 5400 rpm
